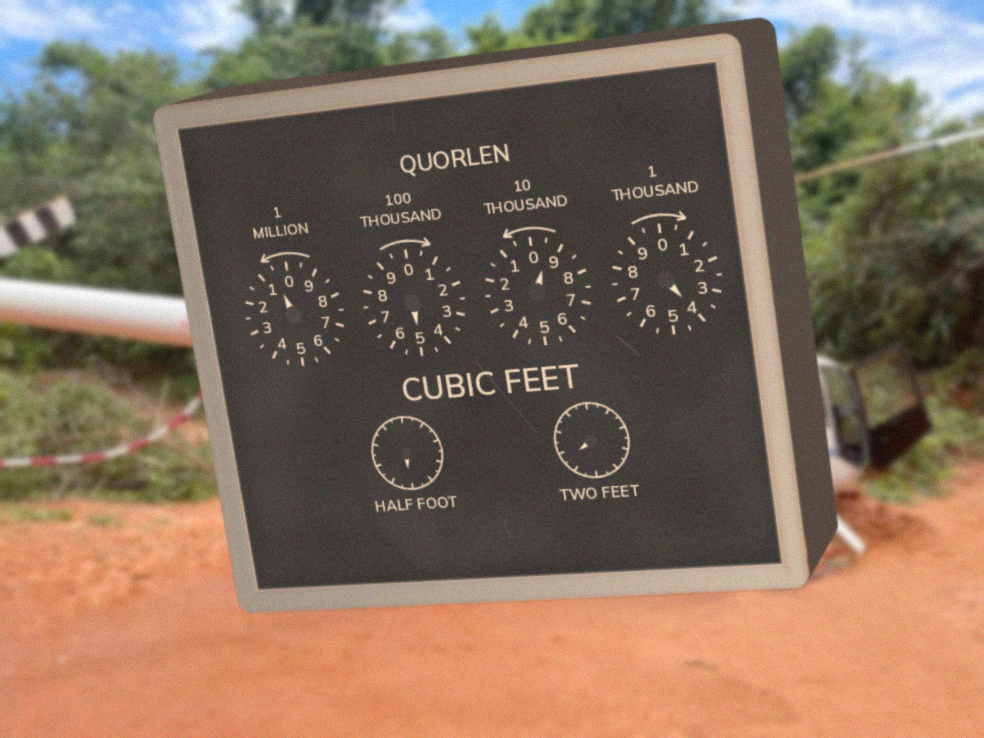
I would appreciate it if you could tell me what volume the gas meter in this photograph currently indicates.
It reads 49400 ft³
